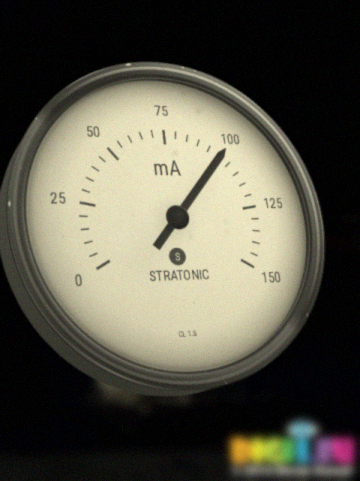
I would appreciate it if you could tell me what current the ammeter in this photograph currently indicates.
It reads 100 mA
